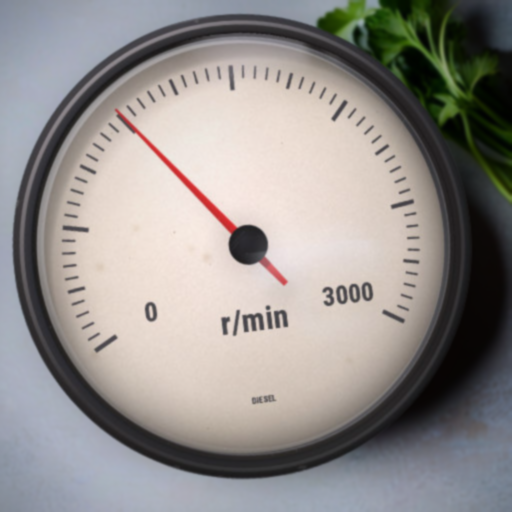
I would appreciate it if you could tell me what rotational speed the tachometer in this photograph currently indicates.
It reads 1000 rpm
